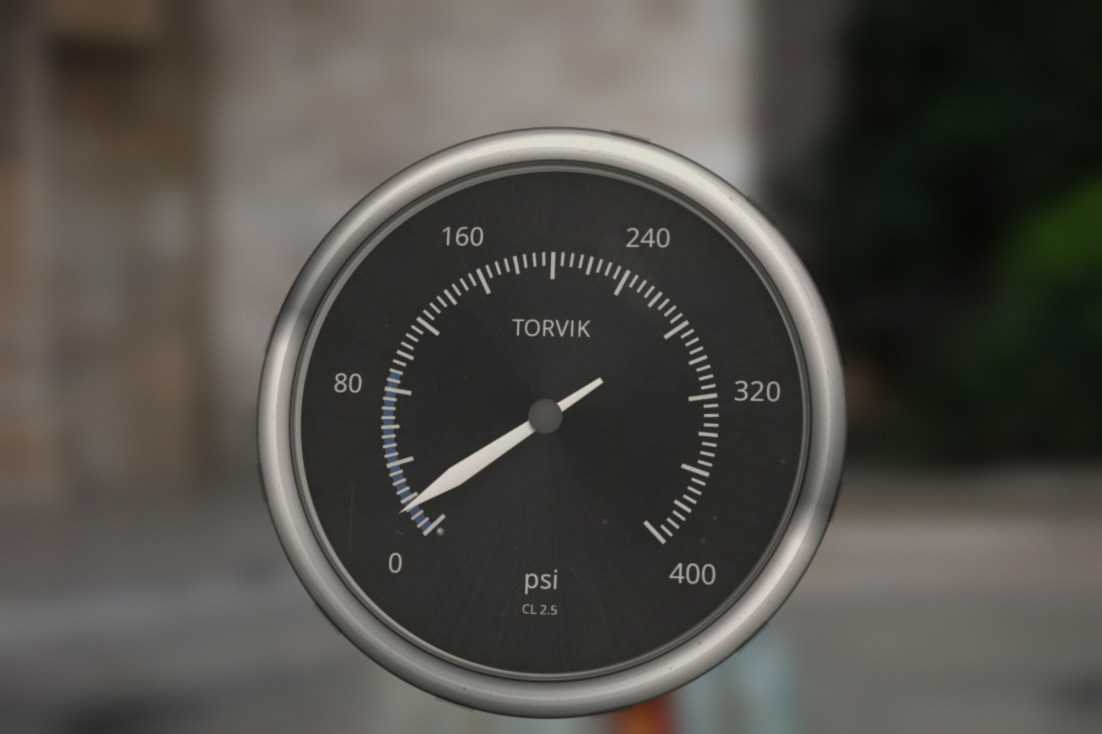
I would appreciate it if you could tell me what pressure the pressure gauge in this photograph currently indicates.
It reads 15 psi
